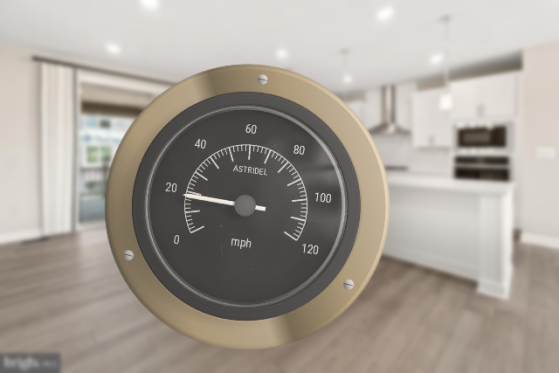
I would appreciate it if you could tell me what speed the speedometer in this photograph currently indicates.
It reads 18 mph
